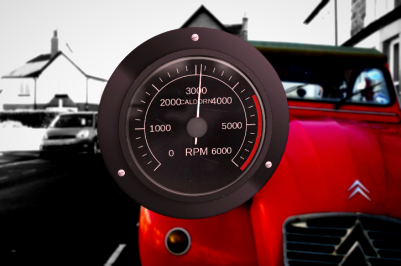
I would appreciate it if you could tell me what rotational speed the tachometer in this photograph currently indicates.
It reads 3100 rpm
